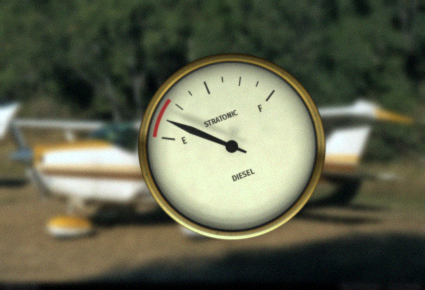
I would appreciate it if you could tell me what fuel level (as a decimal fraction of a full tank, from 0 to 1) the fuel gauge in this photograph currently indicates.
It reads 0.125
